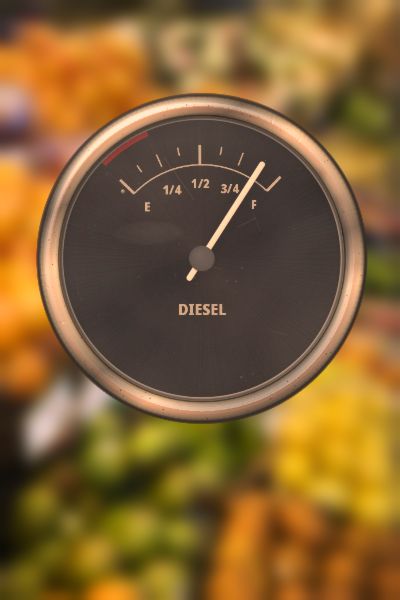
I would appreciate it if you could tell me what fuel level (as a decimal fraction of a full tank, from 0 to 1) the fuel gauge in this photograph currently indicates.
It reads 0.875
